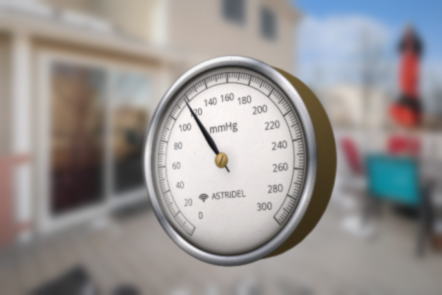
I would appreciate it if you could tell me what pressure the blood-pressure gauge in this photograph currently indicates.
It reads 120 mmHg
